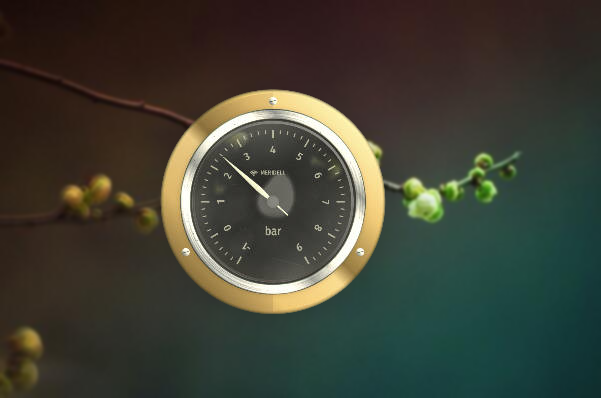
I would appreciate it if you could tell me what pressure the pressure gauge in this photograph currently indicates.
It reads 2.4 bar
